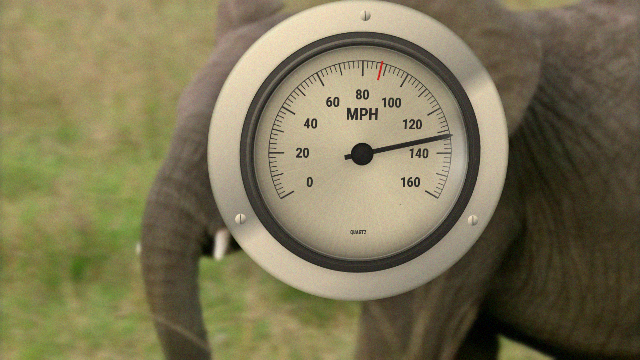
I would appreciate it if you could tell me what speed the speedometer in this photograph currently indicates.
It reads 132 mph
